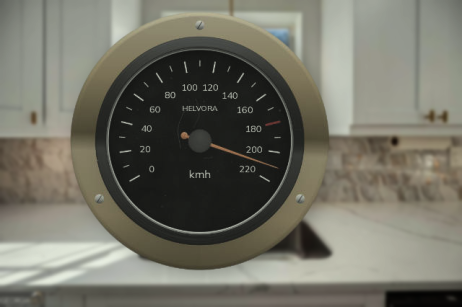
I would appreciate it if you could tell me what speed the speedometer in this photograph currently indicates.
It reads 210 km/h
